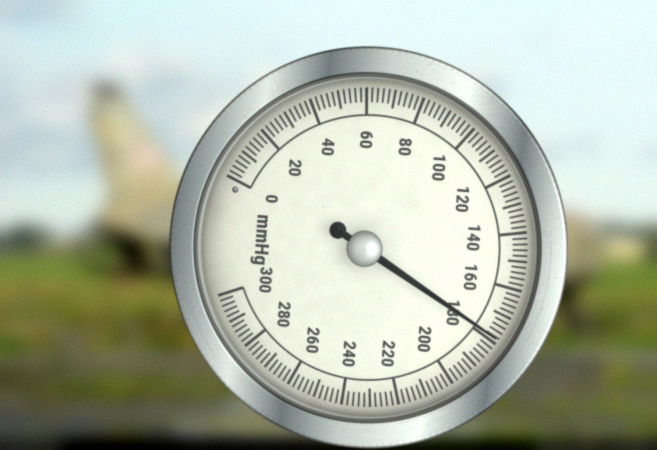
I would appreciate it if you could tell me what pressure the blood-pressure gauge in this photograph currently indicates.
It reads 178 mmHg
